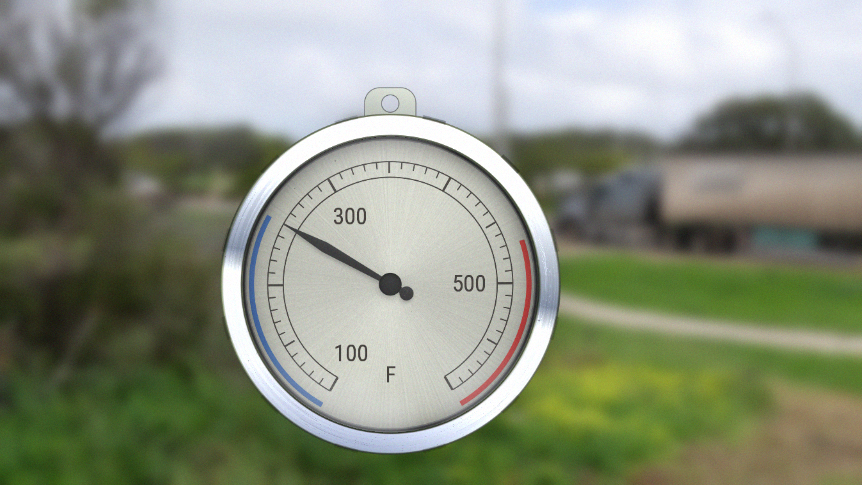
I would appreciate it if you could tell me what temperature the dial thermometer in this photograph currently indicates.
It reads 250 °F
